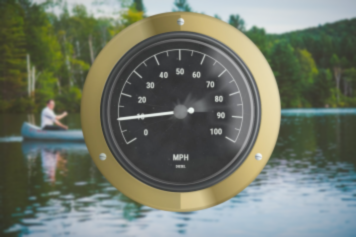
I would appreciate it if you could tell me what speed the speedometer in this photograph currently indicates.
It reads 10 mph
